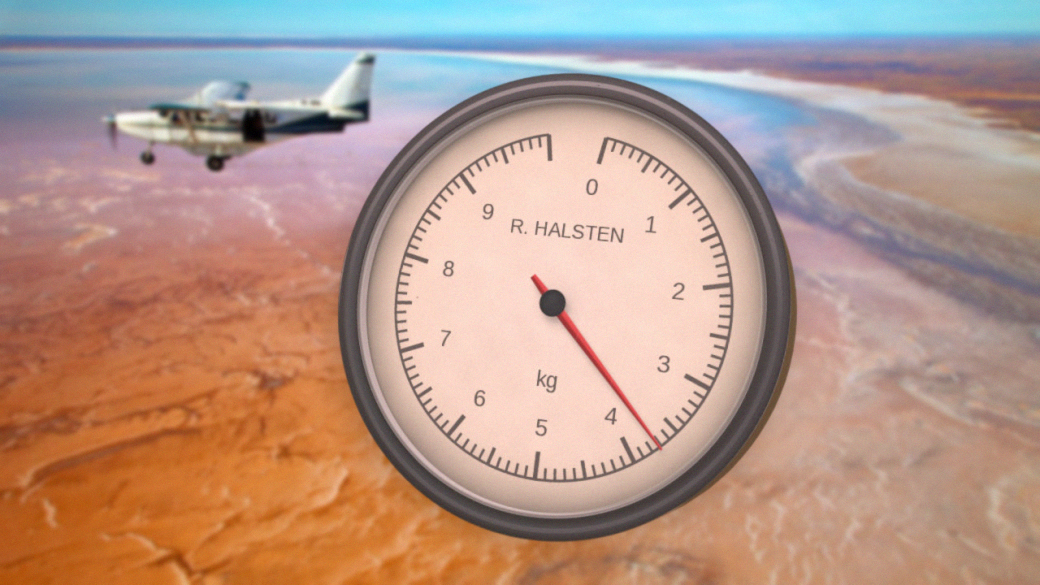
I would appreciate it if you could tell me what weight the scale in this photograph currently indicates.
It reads 3.7 kg
